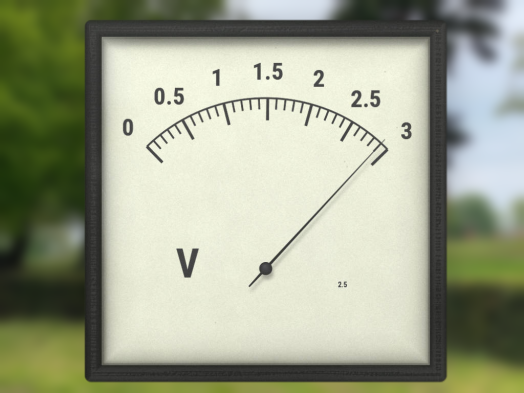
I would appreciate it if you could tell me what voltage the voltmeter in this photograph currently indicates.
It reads 2.9 V
